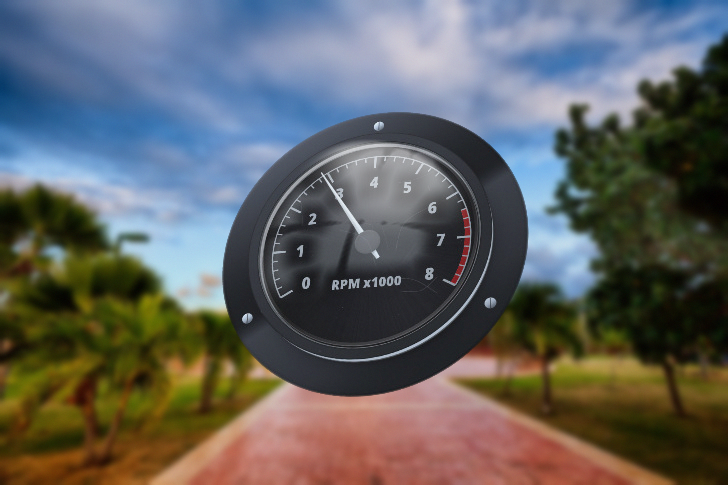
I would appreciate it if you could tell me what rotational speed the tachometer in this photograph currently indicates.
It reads 2900 rpm
